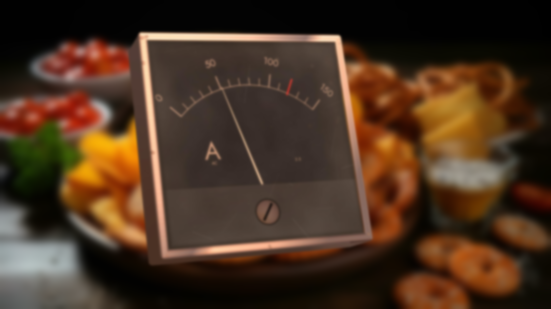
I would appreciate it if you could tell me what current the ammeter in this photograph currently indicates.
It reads 50 A
